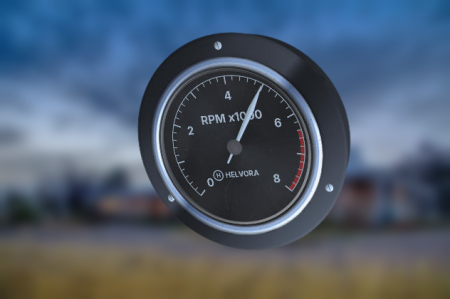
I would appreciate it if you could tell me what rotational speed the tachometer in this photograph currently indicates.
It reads 5000 rpm
